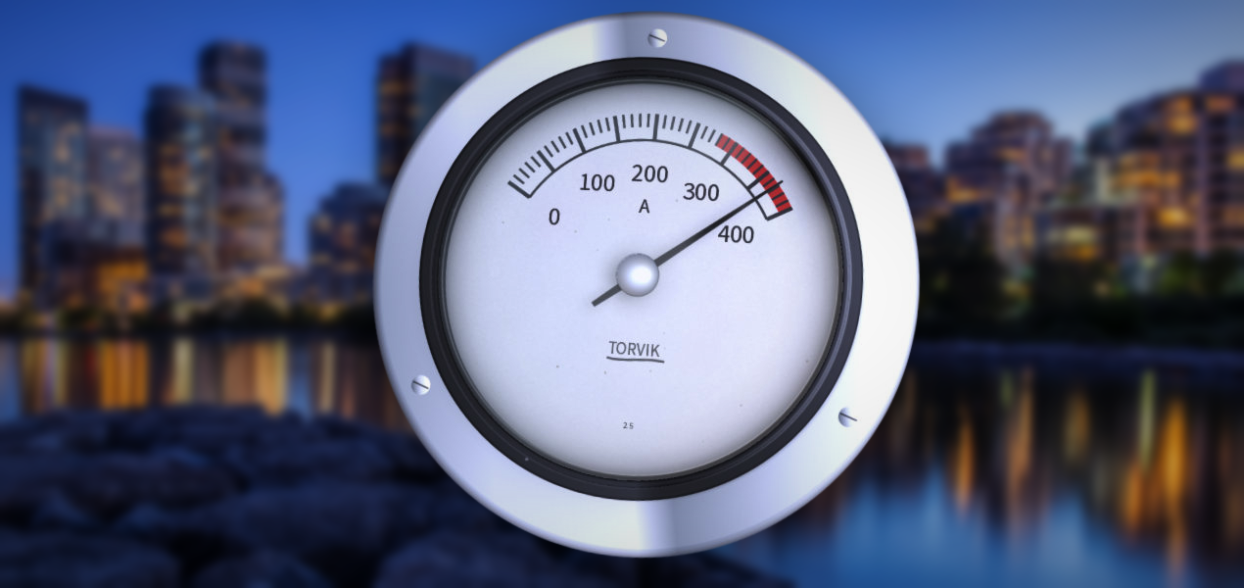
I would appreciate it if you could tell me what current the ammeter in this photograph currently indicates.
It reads 370 A
